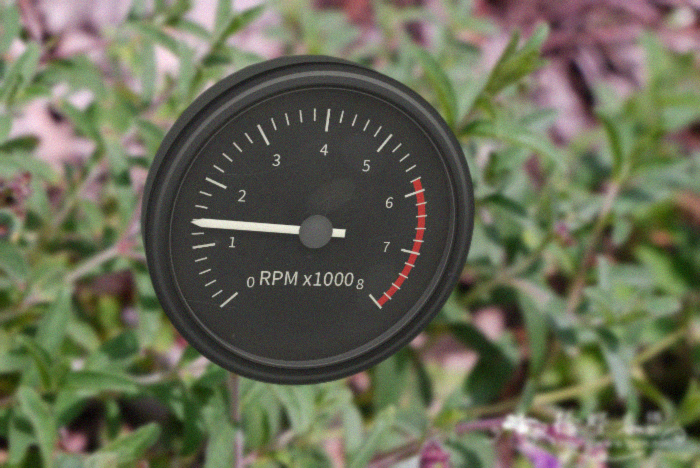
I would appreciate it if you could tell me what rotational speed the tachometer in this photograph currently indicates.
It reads 1400 rpm
